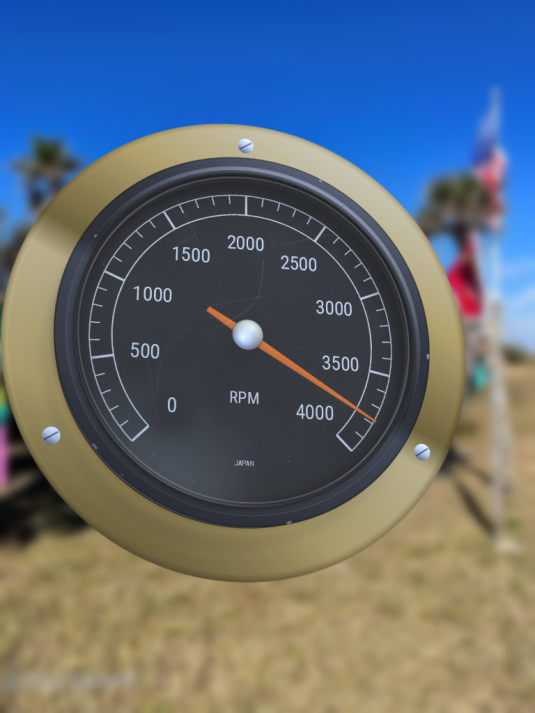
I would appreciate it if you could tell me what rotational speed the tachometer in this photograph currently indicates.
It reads 3800 rpm
